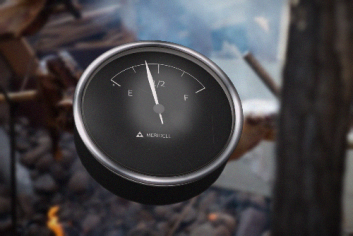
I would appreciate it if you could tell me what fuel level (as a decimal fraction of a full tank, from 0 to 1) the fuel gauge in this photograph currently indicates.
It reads 0.375
